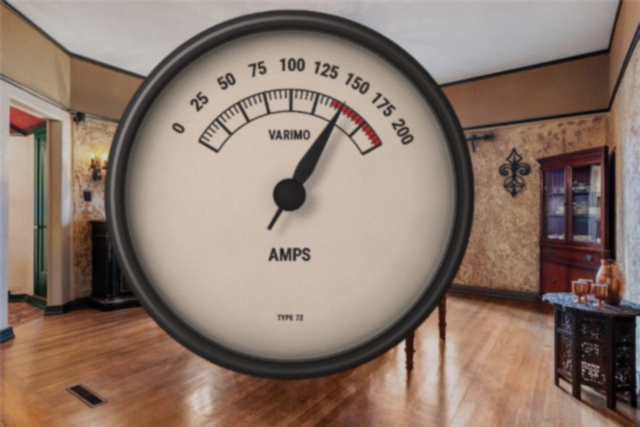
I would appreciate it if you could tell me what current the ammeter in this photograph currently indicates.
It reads 150 A
